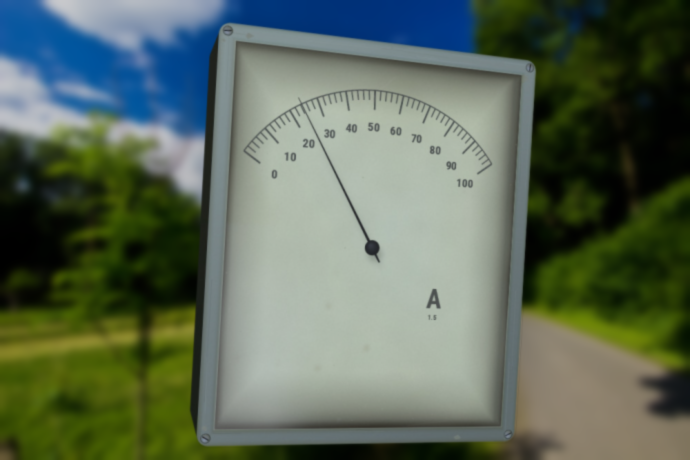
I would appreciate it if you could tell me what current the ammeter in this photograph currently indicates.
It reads 24 A
